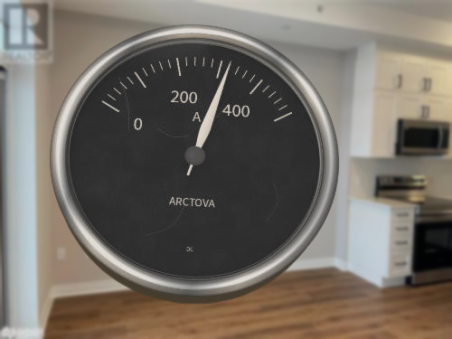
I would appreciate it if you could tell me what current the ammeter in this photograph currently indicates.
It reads 320 A
